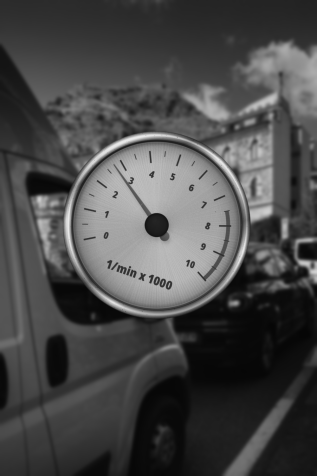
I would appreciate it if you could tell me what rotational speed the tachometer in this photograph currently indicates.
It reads 2750 rpm
